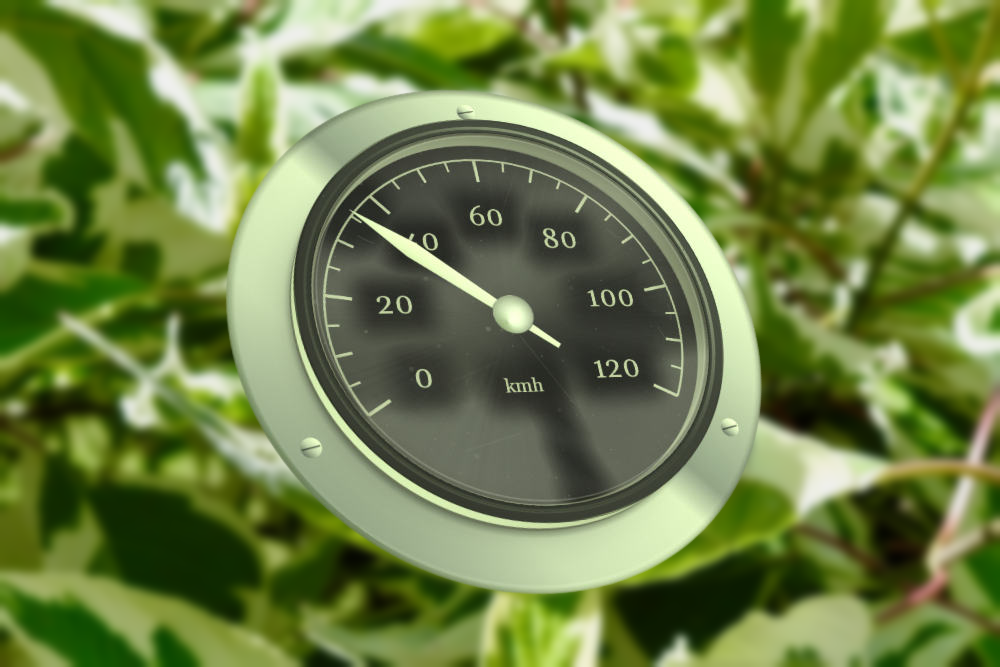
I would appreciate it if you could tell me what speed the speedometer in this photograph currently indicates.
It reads 35 km/h
